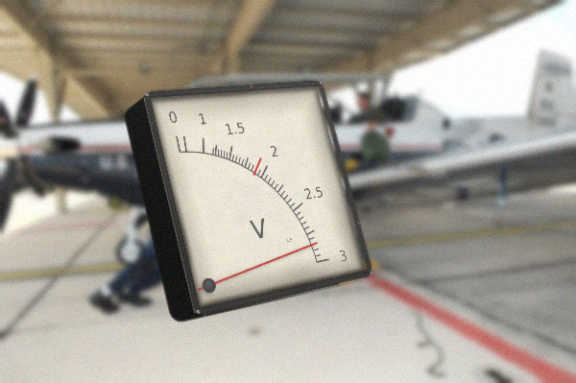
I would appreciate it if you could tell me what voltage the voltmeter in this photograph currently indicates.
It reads 2.85 V
